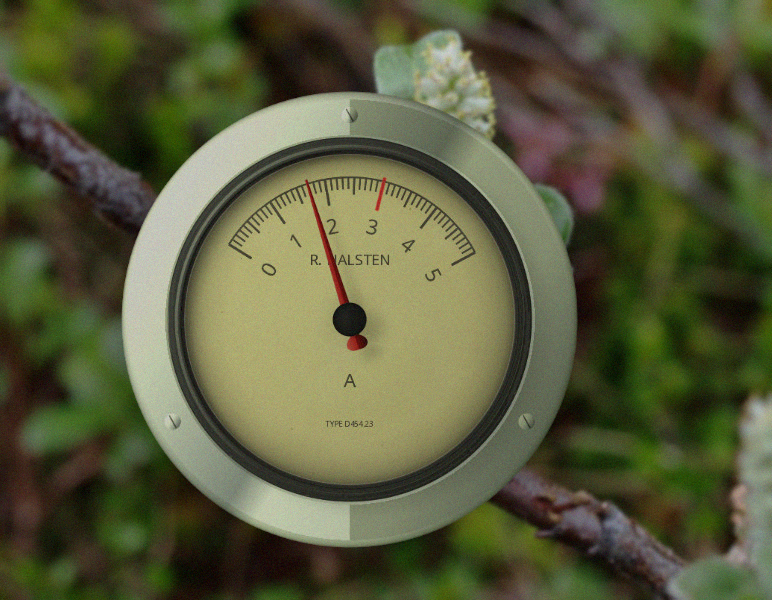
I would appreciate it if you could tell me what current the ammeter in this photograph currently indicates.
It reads 1.7 A
